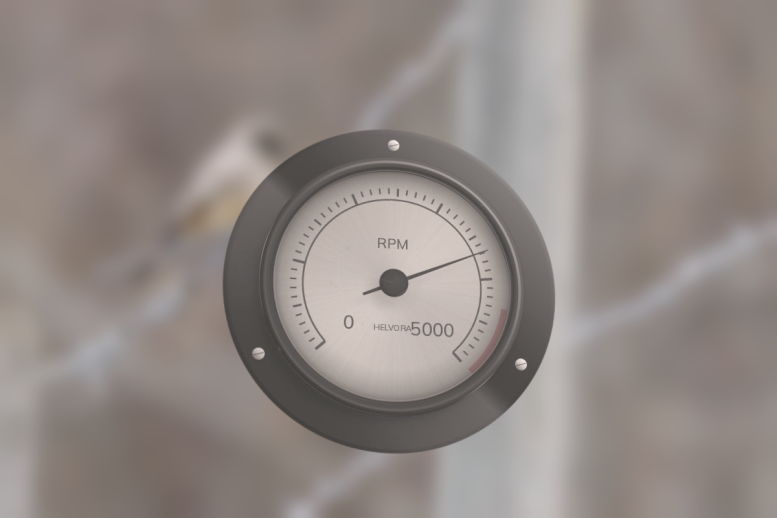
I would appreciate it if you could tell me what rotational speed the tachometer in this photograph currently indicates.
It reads 3700 rpm
